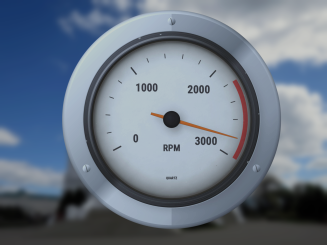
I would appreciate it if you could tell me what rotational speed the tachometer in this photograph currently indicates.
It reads 2800 rpm
